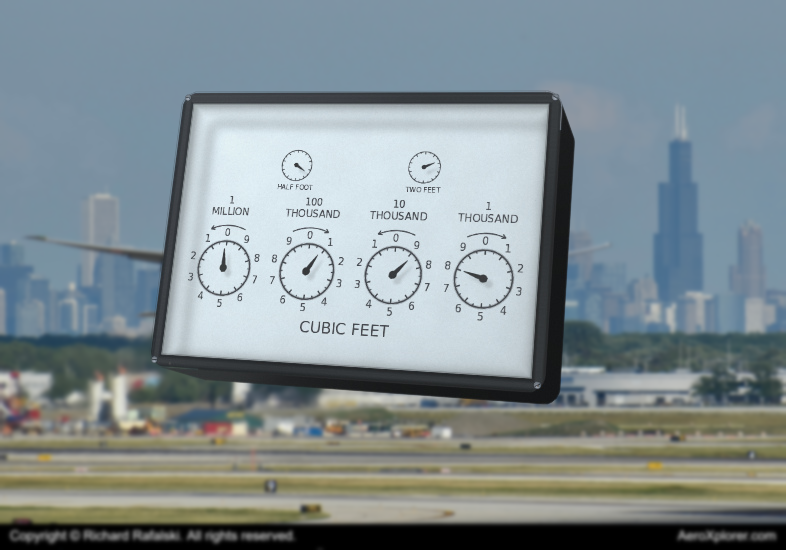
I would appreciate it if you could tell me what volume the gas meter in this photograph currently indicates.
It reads 8800 ft³
